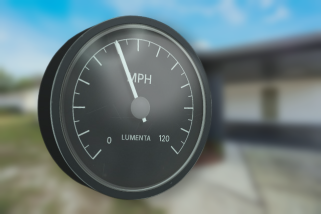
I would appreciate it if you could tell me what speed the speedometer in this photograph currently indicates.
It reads 50 mph
